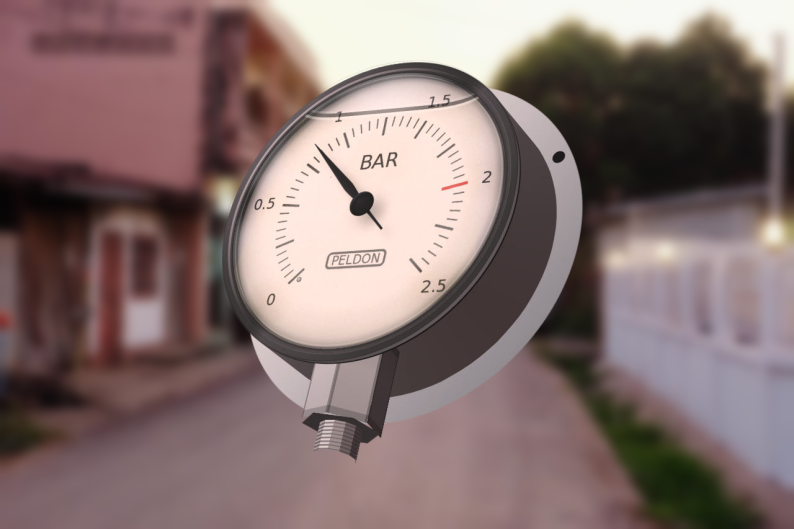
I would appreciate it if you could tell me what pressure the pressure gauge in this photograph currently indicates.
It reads 0.85 bar
